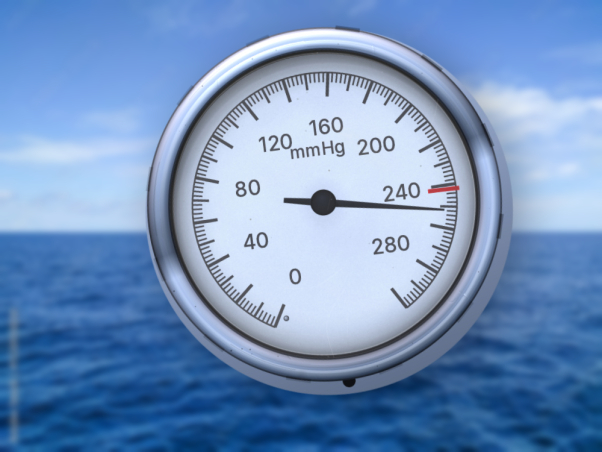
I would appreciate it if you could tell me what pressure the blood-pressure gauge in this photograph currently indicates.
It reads 252 mmHg
